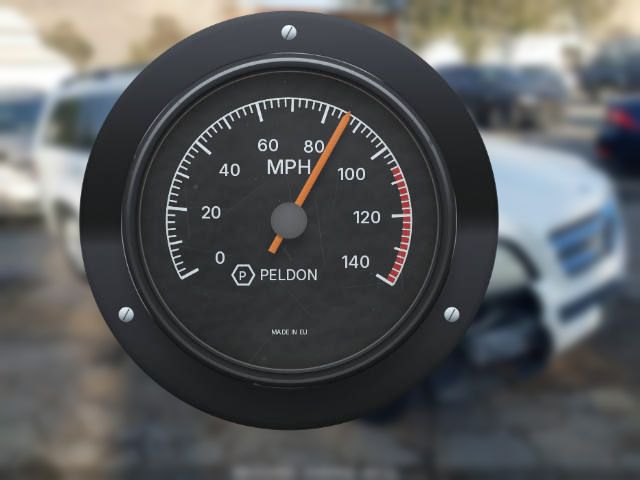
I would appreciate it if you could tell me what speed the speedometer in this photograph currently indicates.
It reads 86 mph
